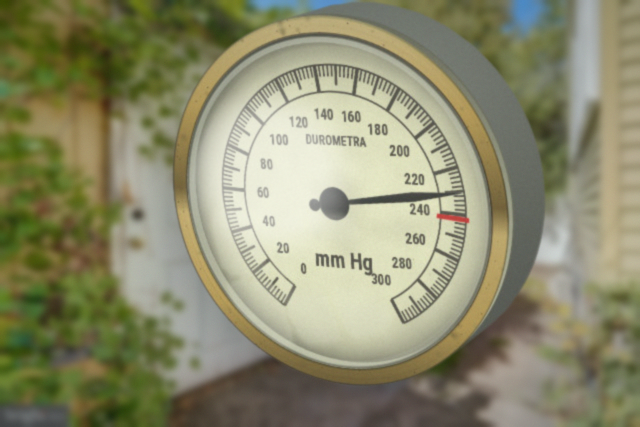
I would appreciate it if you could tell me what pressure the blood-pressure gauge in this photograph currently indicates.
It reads 230 mmHg
